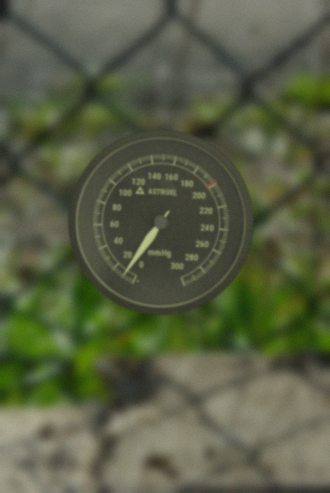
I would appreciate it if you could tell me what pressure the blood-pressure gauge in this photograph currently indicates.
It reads 10 mmHg
